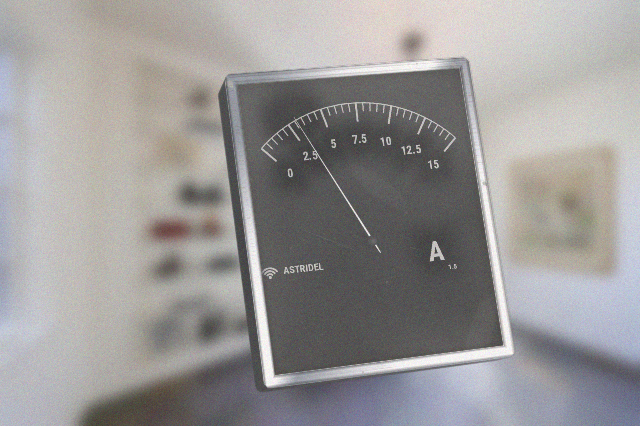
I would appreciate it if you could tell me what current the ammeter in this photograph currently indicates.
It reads 3 A
